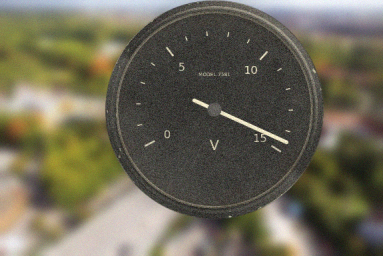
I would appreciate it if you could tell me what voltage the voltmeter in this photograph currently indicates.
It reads 14.5 V
